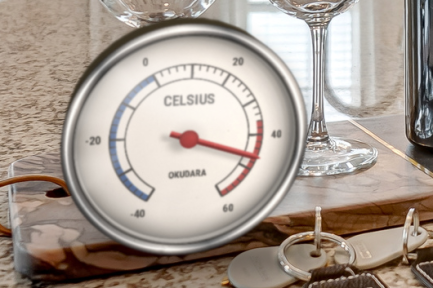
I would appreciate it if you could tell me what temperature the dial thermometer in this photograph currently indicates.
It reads 46 °C
